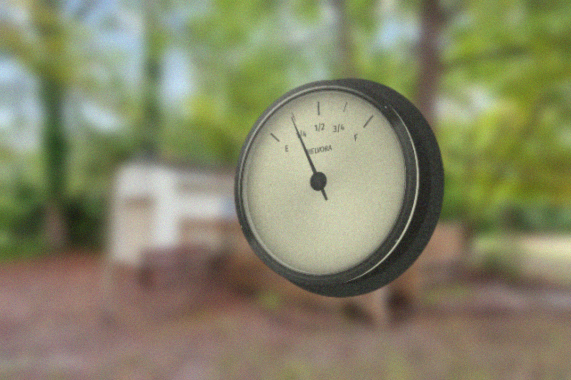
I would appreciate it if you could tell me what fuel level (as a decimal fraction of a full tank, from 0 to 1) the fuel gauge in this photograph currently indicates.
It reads 0.25
